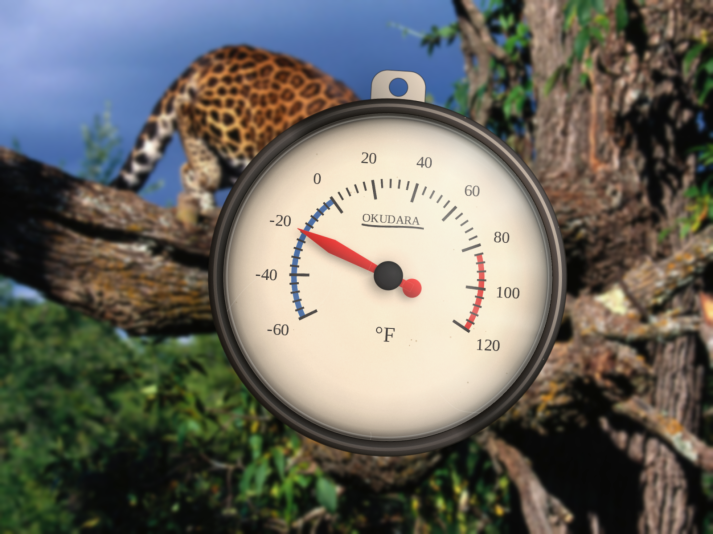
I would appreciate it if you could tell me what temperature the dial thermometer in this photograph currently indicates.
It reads -20 °F
